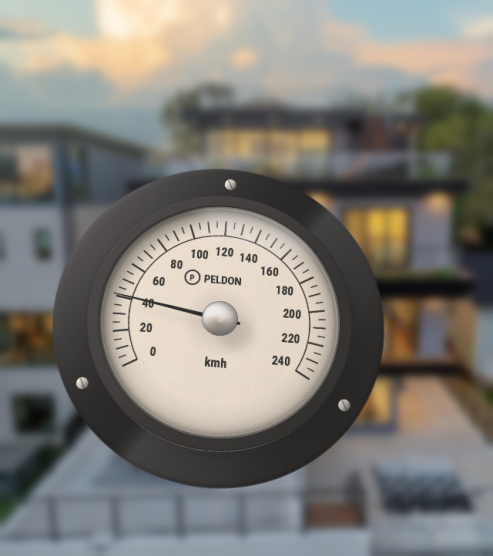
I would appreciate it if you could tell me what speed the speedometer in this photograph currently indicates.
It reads 40 km/h
